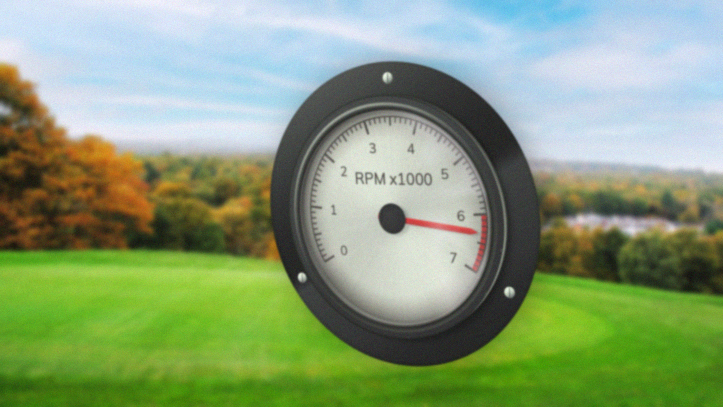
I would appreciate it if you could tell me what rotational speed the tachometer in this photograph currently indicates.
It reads 6300 rpm
